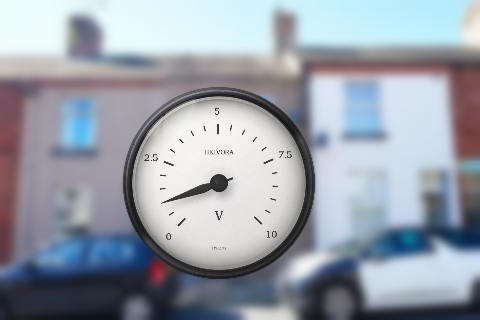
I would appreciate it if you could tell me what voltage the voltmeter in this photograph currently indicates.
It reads 1 V
